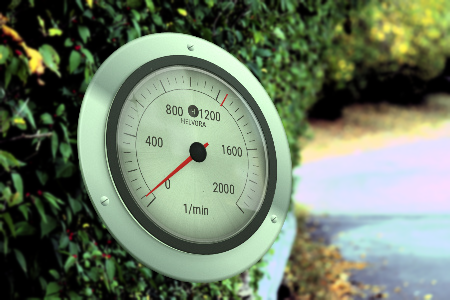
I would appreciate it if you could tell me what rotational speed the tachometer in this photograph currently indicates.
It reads 50 rpm
